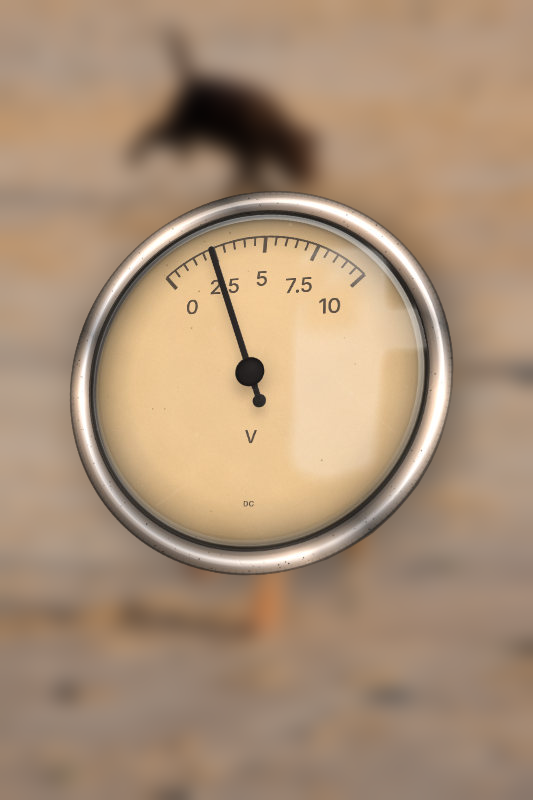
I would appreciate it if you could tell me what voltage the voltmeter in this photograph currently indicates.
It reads 2.5 V
